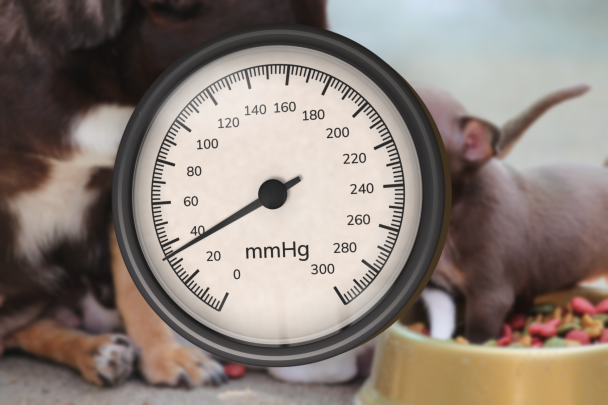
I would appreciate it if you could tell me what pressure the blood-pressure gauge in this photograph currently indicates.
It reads 34 mmHg
